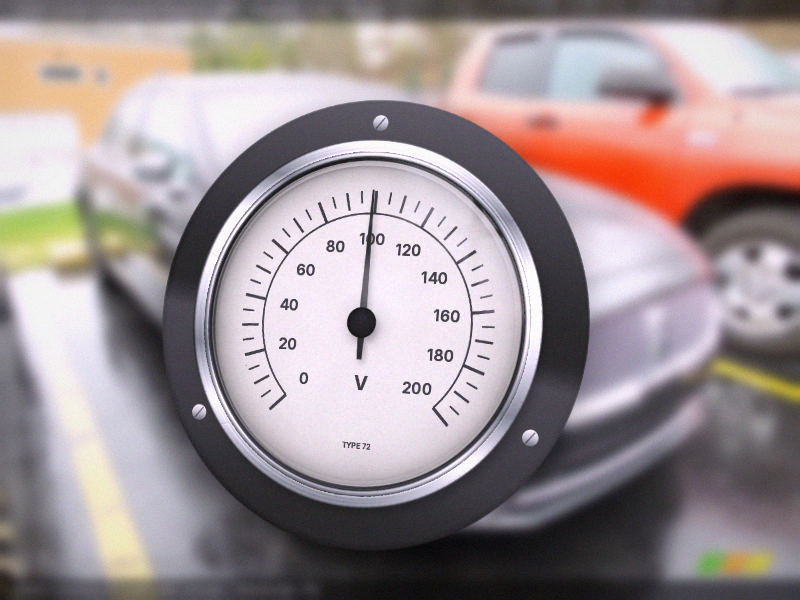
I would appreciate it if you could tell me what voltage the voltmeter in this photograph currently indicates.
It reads 100 V
